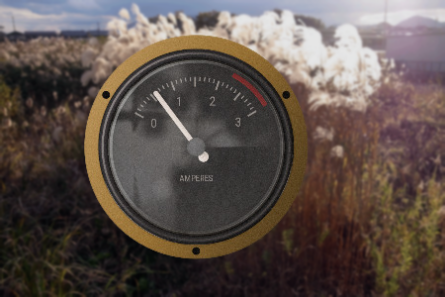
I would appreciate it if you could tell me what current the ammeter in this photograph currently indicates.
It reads 0.6 A
